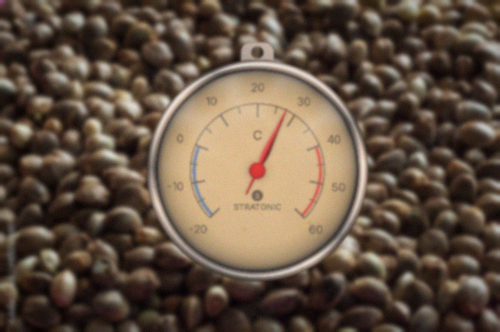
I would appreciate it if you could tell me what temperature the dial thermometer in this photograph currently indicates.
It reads 27.5 °C
